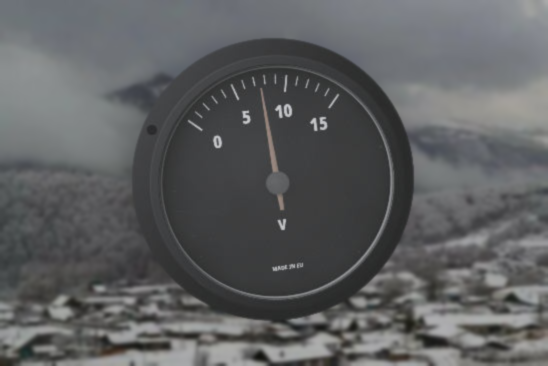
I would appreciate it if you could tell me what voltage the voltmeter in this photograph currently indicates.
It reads 7.5 V
